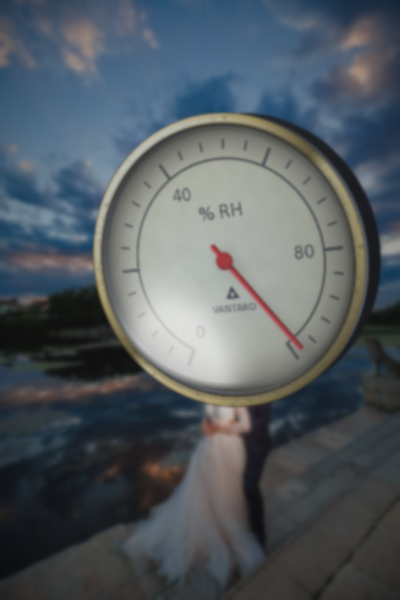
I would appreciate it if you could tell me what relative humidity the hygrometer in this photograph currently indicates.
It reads 98 %
